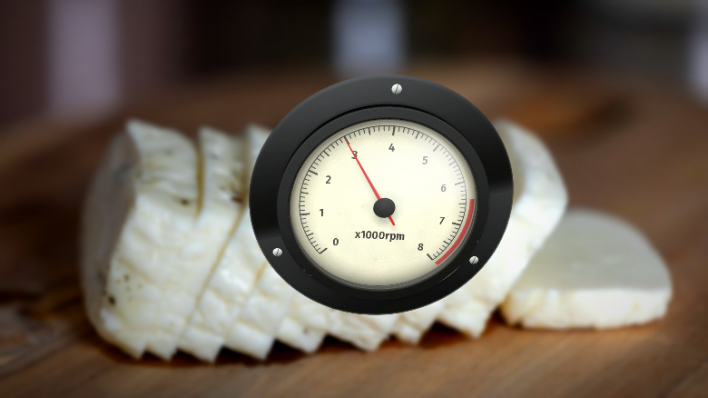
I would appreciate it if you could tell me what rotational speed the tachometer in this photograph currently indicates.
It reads 3000 rpm
